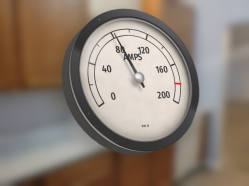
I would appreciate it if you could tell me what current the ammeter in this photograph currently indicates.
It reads 80 A
